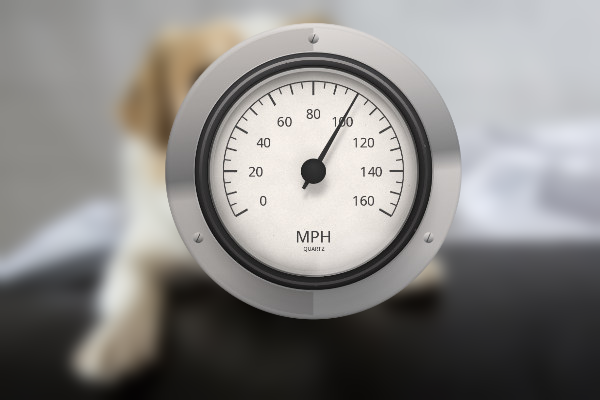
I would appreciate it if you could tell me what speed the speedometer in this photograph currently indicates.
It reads 100 mph
